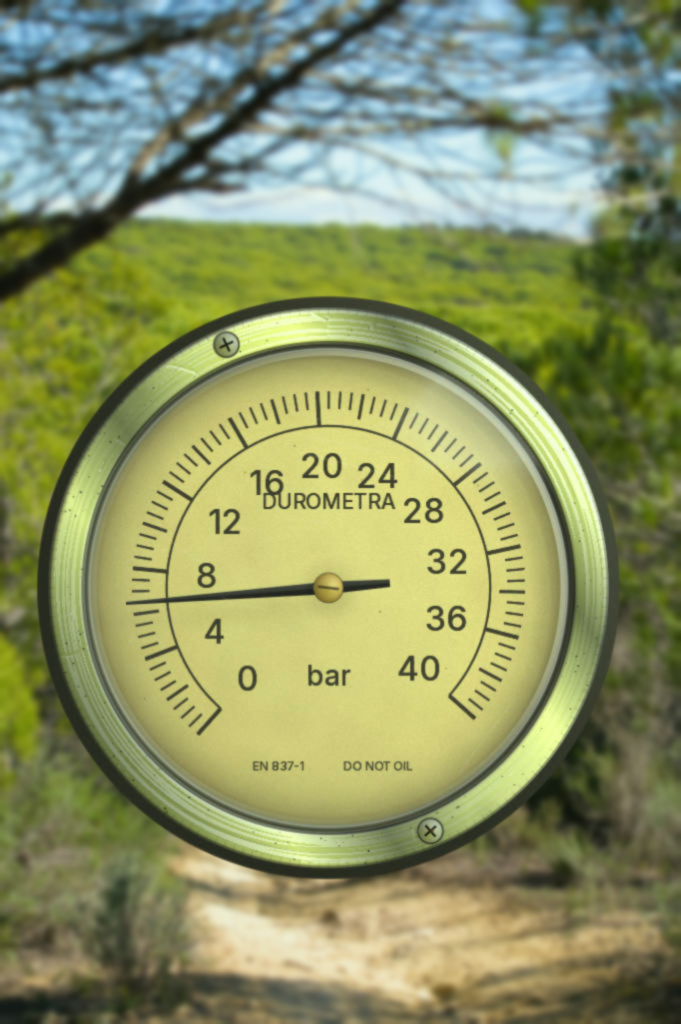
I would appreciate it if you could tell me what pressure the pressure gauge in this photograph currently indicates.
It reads 6.5 bar
